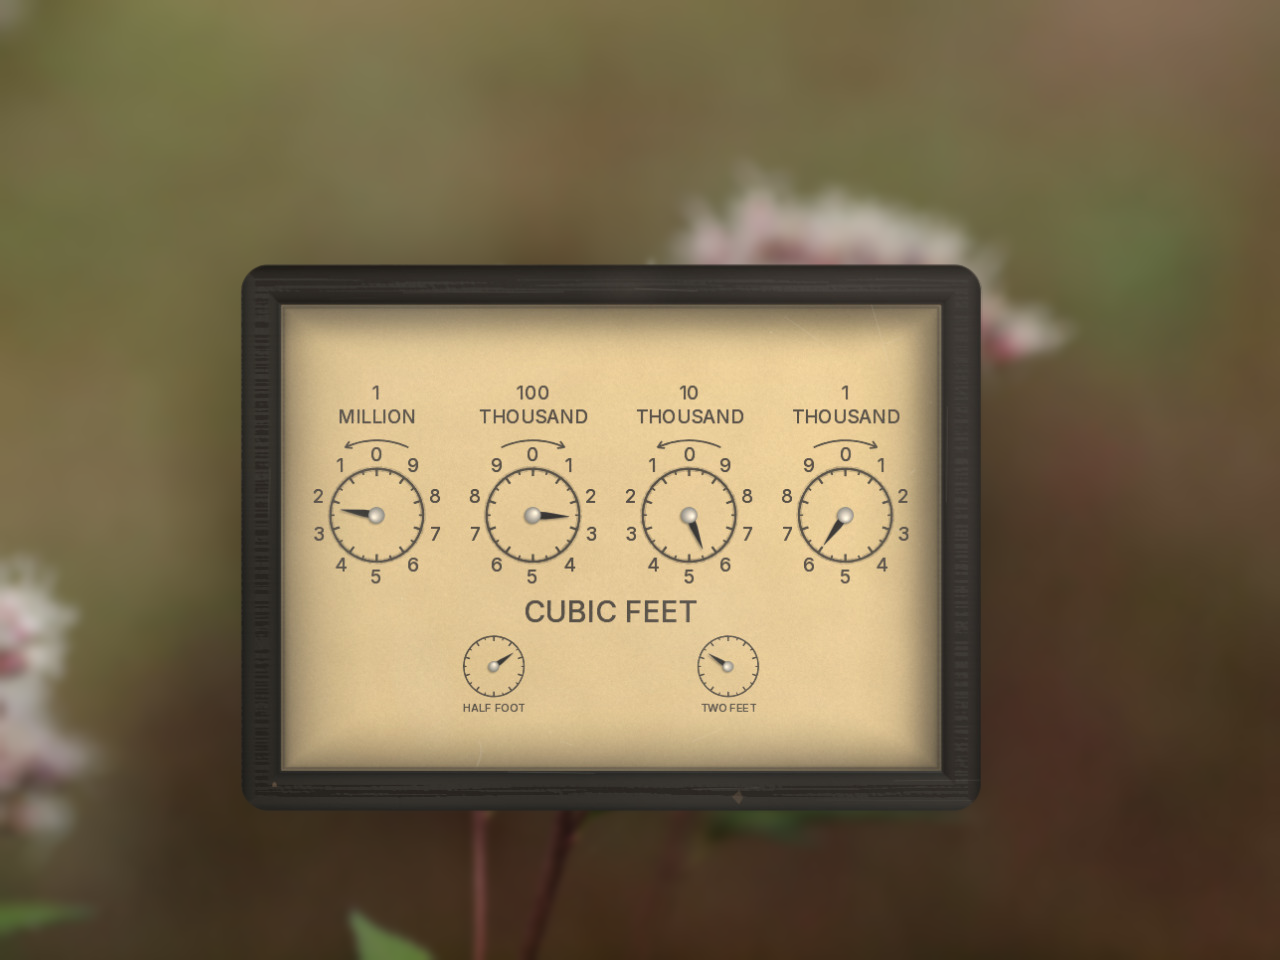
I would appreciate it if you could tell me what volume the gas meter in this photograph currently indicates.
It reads 225600 ft³
